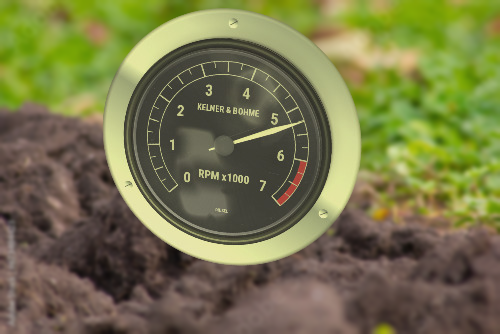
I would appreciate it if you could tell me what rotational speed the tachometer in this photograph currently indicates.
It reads 5250 rpm
